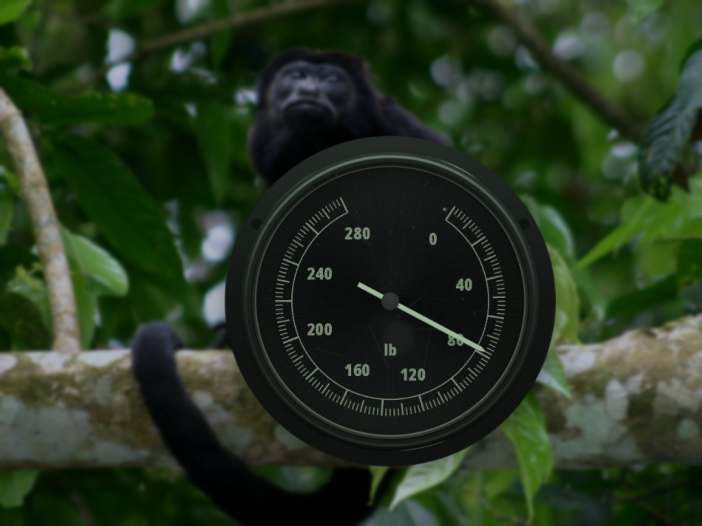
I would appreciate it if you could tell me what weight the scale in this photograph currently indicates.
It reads 78 lb
